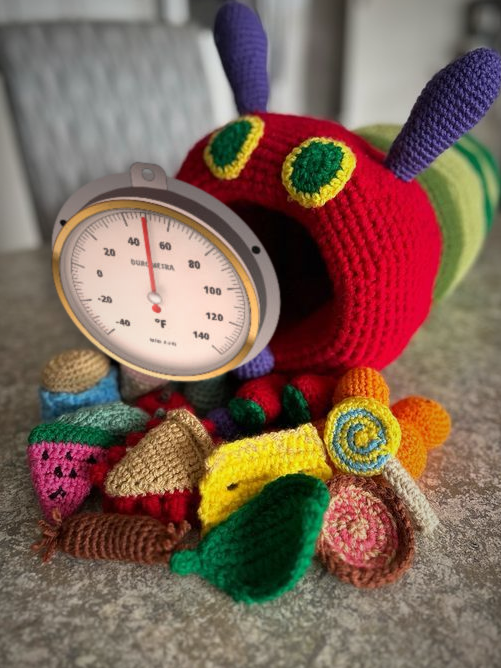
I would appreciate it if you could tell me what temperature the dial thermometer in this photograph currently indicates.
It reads 50 °F
